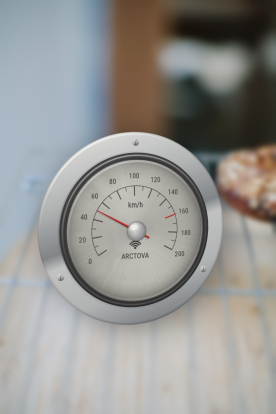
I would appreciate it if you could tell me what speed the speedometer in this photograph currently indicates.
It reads 50 km/h
